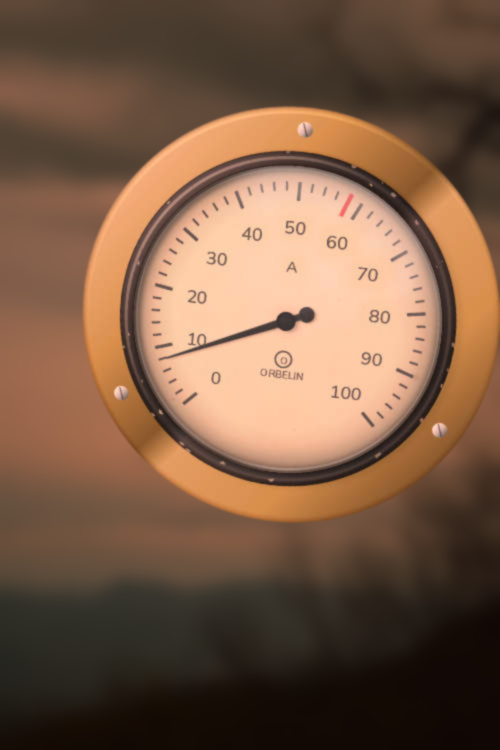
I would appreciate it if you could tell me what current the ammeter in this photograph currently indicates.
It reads 8 A
